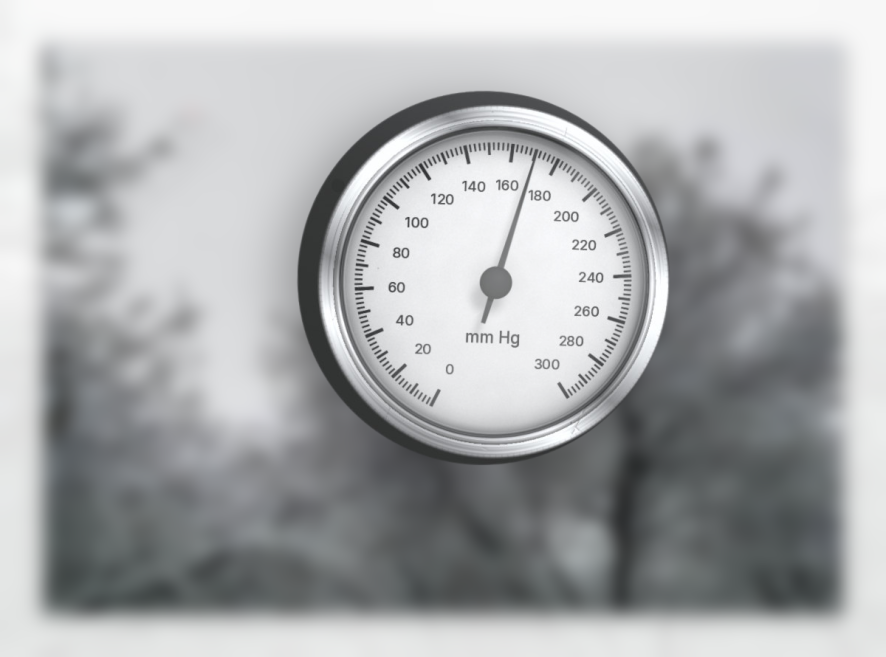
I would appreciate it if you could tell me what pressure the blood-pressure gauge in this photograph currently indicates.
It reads 170 mmHg
